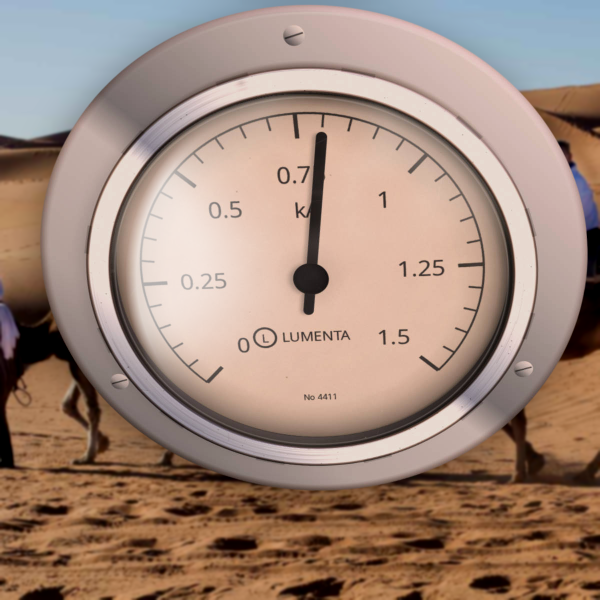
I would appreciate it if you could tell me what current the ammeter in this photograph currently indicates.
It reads 0.8 kA
